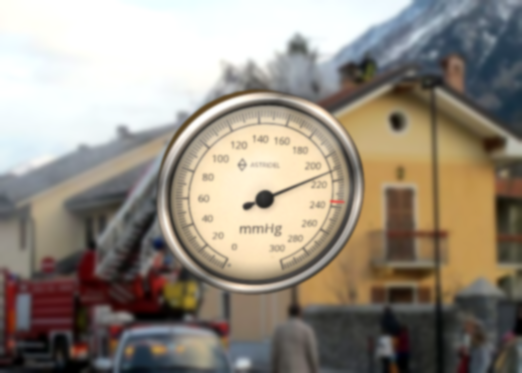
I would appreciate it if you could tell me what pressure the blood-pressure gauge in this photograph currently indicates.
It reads 210 mmHg
